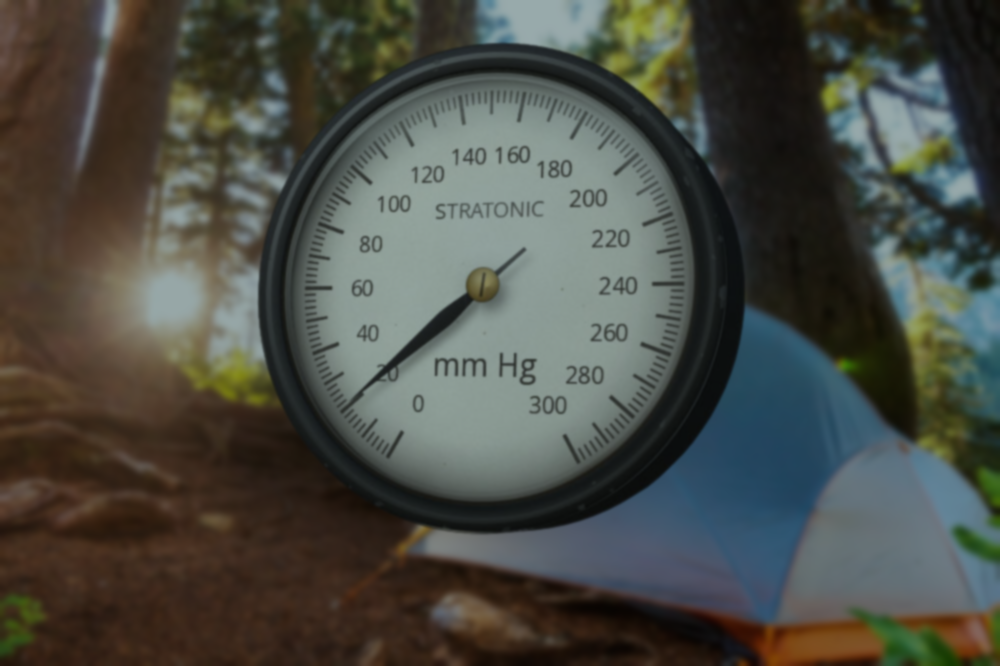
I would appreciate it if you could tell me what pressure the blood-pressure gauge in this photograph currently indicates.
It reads 20 mmHg
